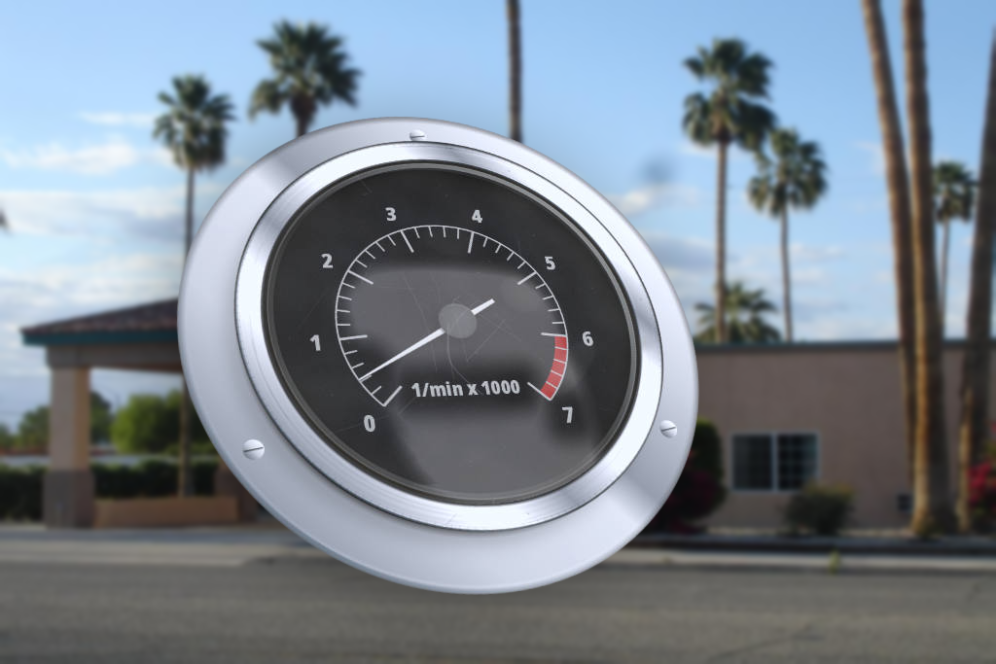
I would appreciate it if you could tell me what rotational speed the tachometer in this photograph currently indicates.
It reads 400 rpm
